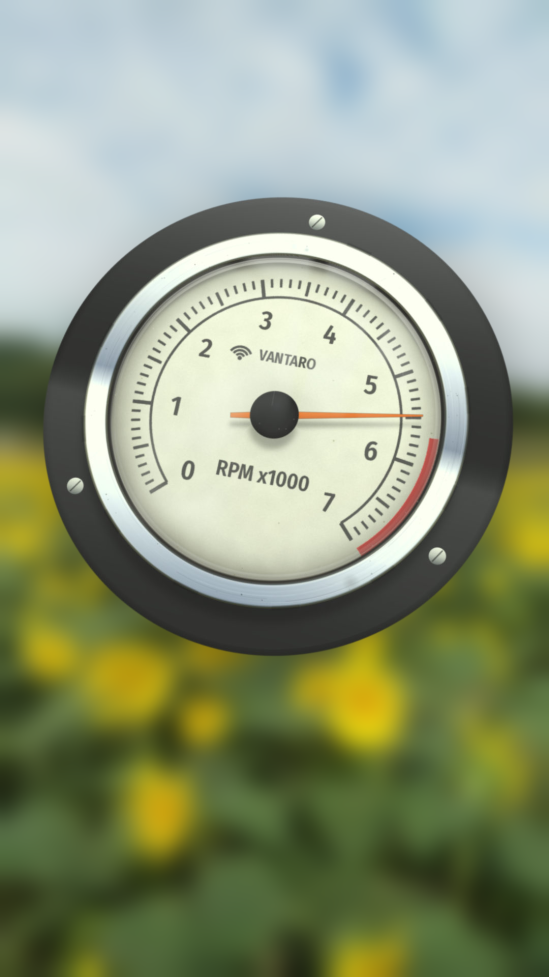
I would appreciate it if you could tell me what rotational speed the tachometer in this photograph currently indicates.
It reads 5500 rpm
